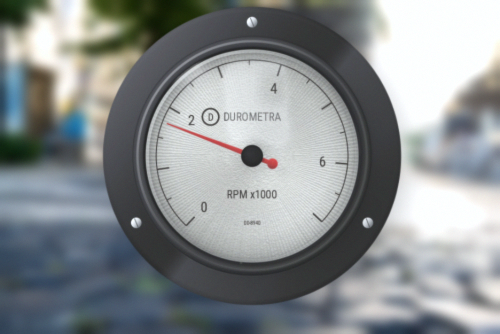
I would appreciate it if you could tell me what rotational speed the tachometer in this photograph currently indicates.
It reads 1750 rpm
